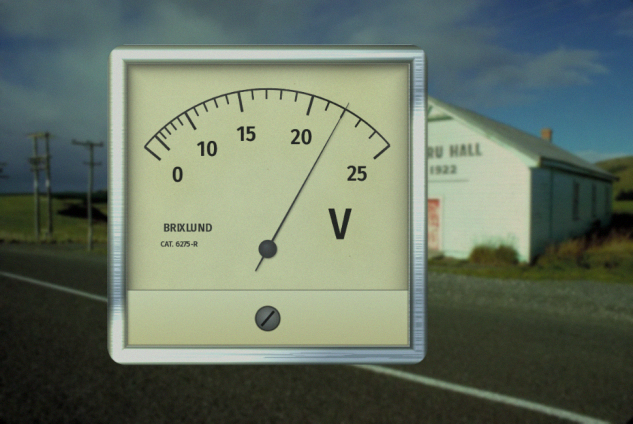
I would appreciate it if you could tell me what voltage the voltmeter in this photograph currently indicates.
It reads 22 V
